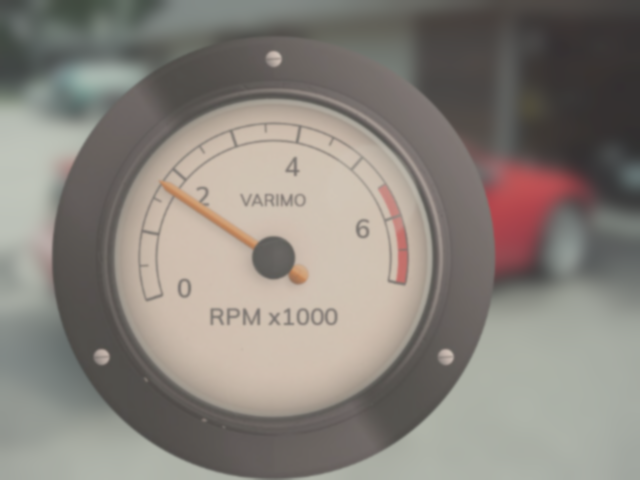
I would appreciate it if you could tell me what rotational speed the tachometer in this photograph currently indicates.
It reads 1750 rpm
